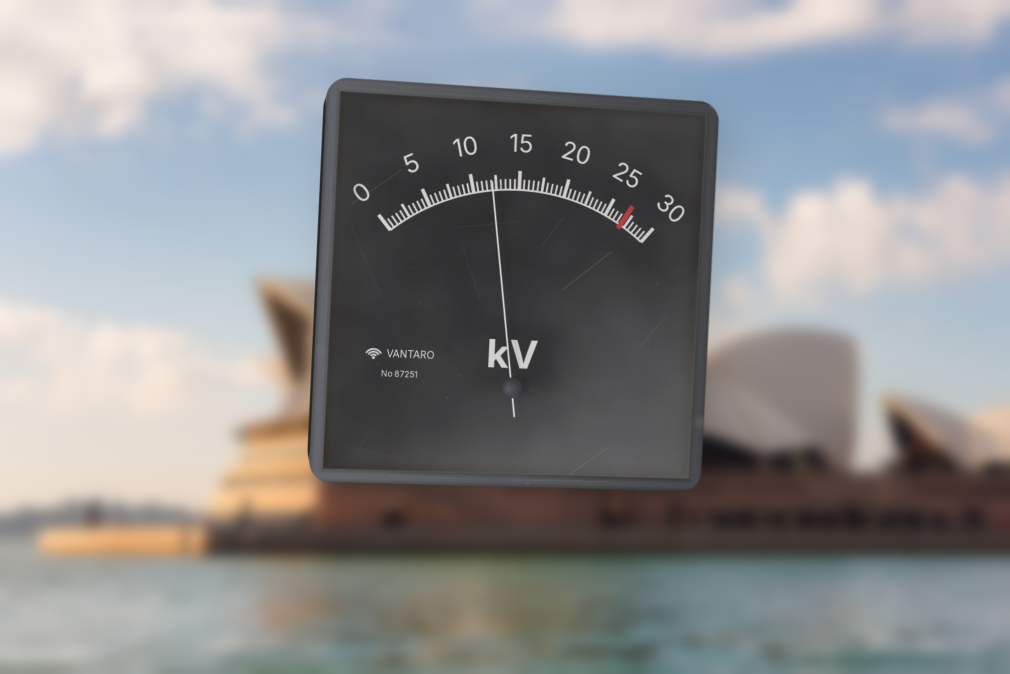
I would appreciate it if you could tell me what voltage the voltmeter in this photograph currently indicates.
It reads 12 kV
